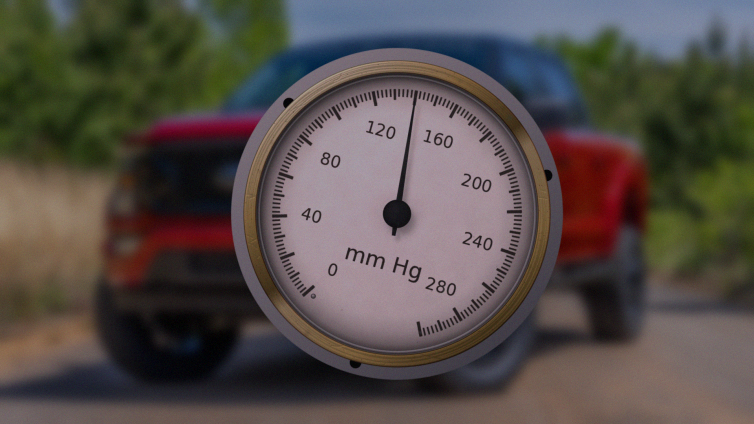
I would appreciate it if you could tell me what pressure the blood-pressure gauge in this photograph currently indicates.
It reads 140 mmHg
